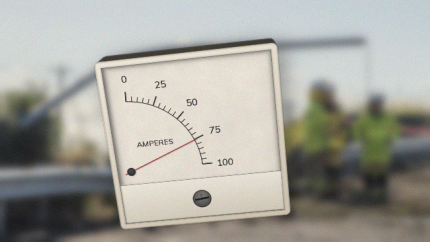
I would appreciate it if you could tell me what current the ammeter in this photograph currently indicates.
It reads 75 A
